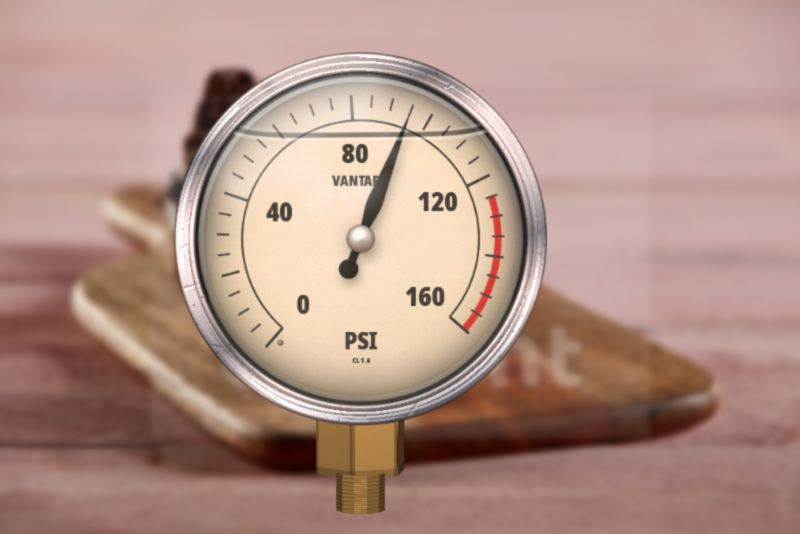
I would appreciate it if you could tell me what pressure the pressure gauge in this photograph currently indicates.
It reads 95 psi
